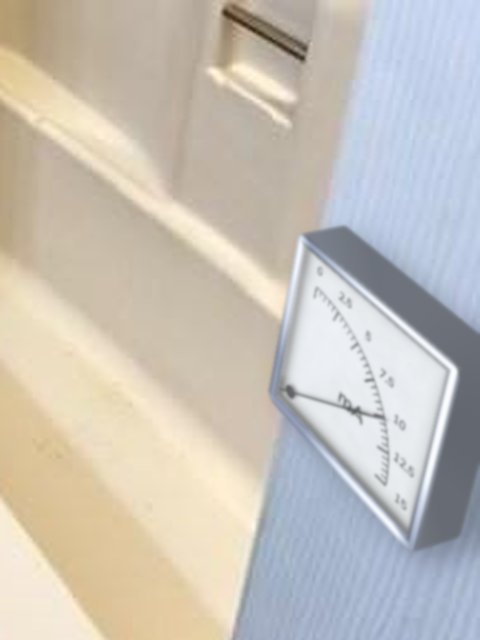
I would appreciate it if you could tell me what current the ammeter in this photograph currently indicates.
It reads 10 mA
